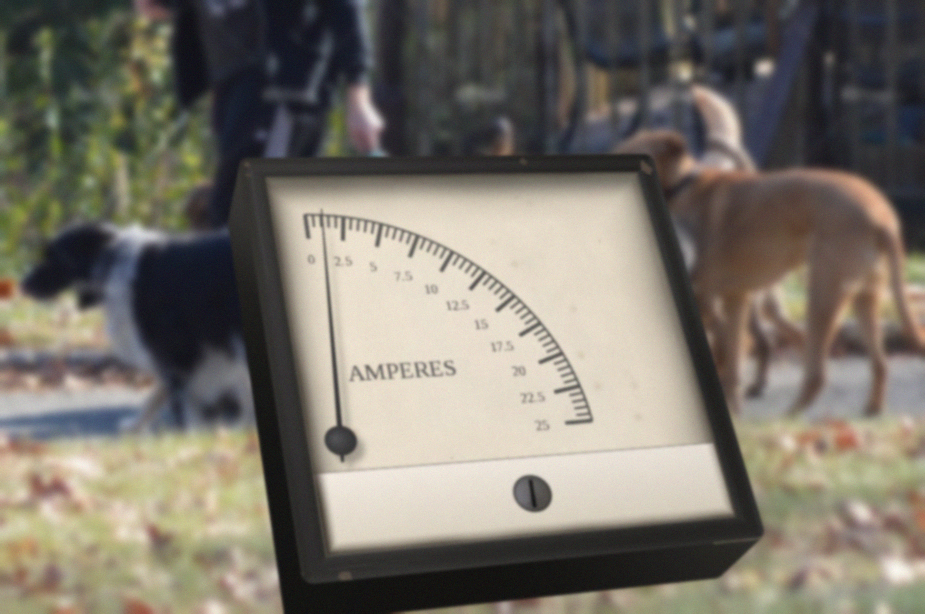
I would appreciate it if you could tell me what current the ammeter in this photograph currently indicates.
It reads 1 A
